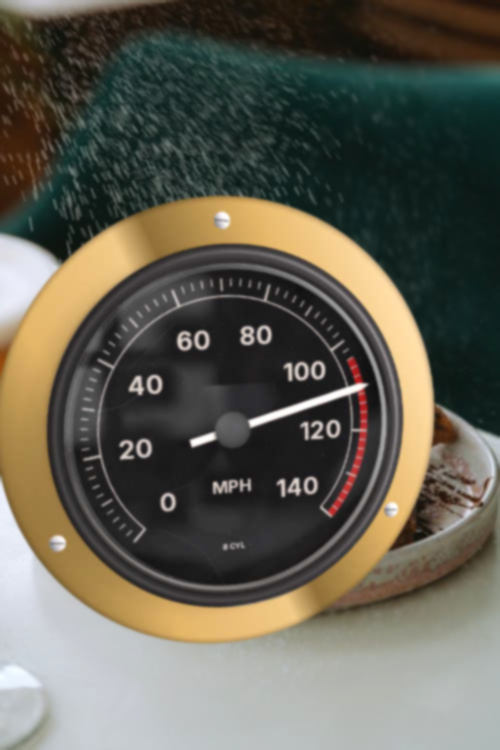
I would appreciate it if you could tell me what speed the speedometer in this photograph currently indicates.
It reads 110 mph
